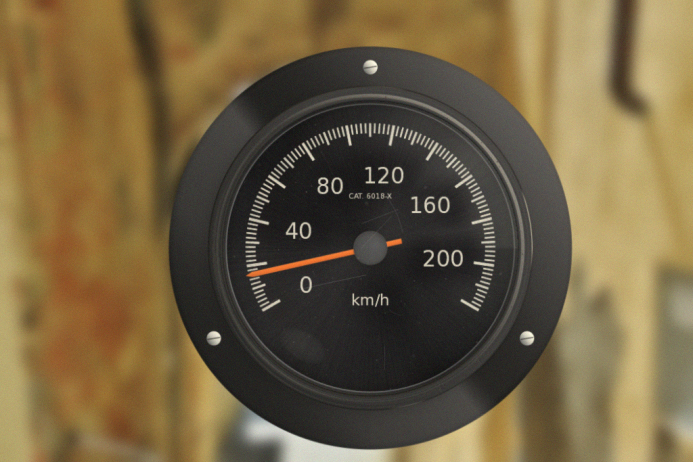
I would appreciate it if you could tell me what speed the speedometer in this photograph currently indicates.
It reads 16 km/h
